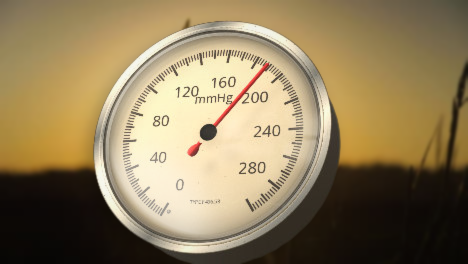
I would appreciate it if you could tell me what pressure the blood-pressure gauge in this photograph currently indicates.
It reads 190 mmHg
